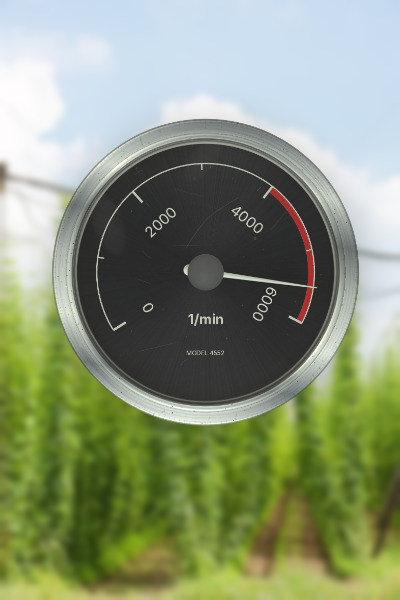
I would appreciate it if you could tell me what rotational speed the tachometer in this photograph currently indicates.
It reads 5500 rpm
